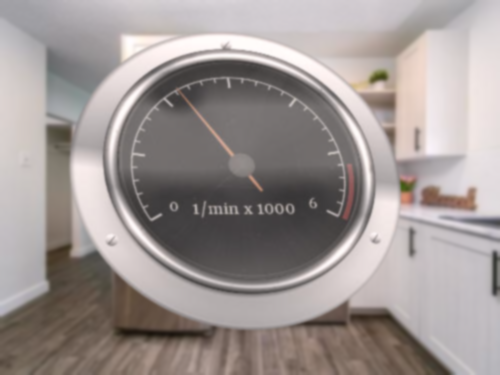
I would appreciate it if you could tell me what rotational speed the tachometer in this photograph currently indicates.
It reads 2200 rpm
